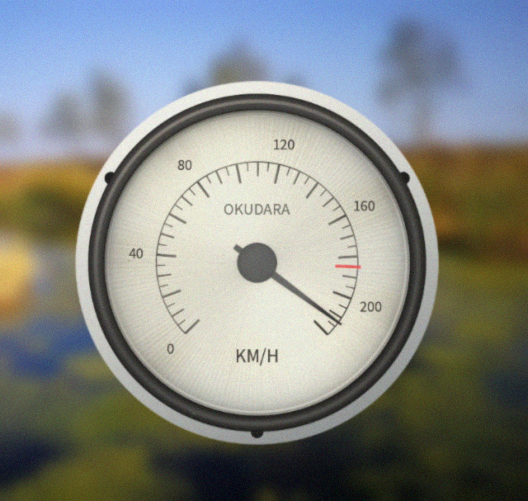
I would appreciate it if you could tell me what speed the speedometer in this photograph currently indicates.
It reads 212.5 km/h
